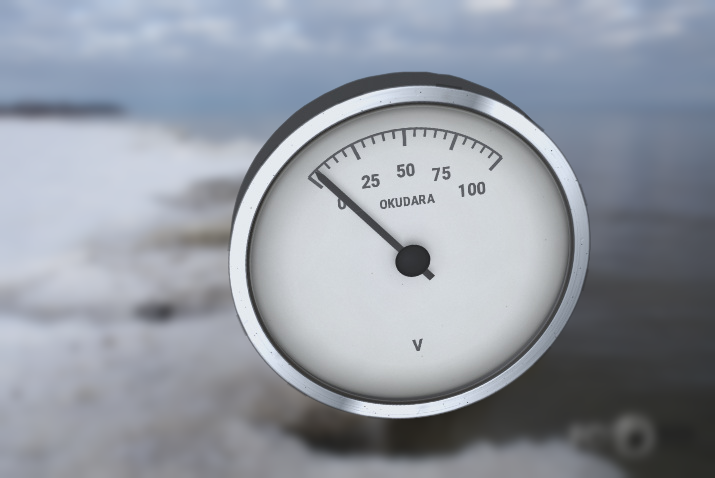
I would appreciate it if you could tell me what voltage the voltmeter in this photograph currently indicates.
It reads 5 V
